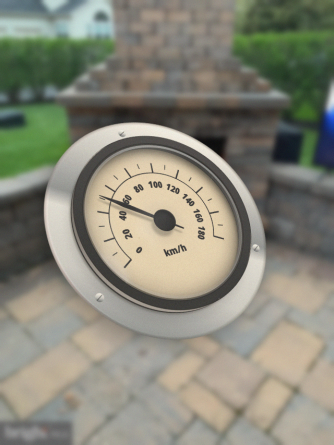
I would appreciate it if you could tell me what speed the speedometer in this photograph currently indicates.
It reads 50 km/h
